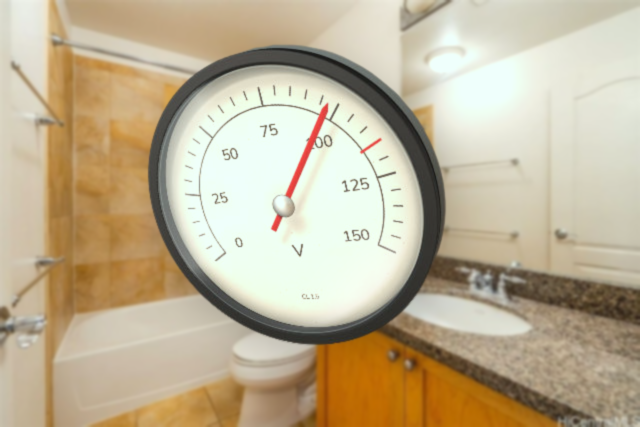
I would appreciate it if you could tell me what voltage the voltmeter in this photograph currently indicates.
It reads 97.5 V
